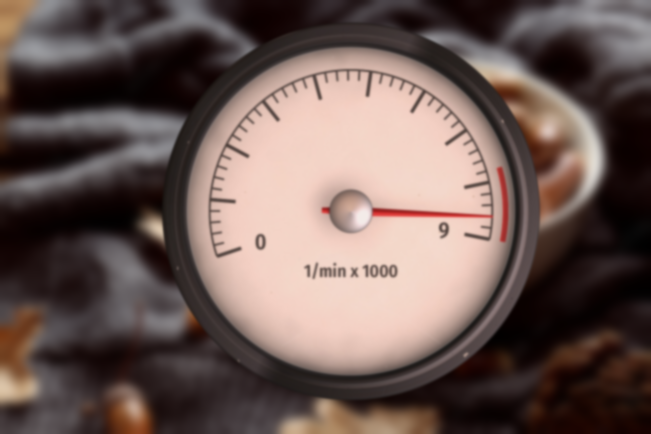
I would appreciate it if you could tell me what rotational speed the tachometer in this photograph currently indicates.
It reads 8600 rpm
